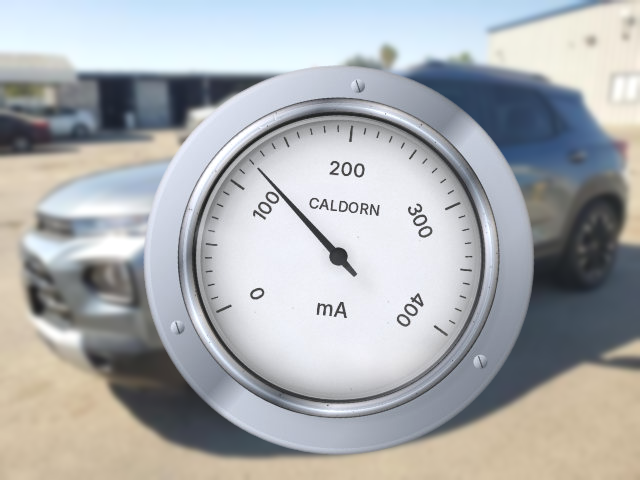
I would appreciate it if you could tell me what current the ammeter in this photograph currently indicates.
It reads 120 mA
